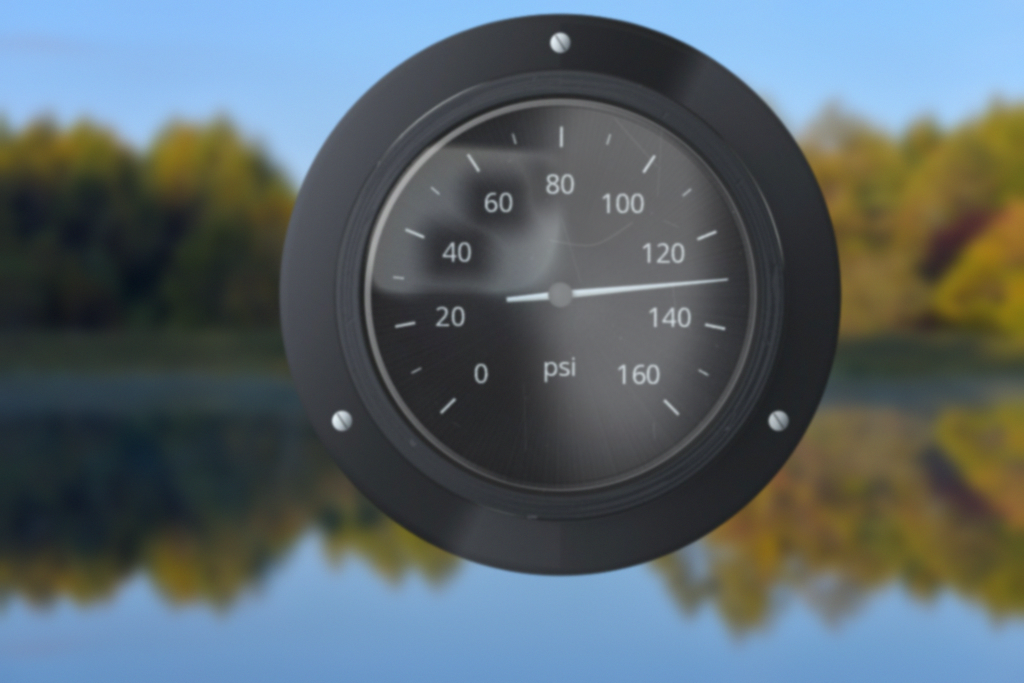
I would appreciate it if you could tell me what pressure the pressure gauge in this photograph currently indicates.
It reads 130 psi
